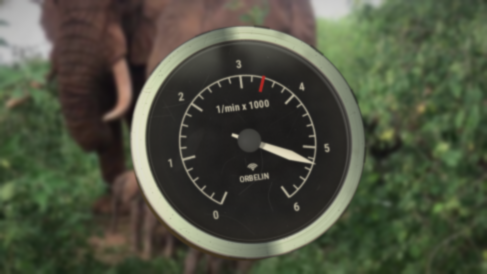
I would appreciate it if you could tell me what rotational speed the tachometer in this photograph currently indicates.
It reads 5300 rpm
